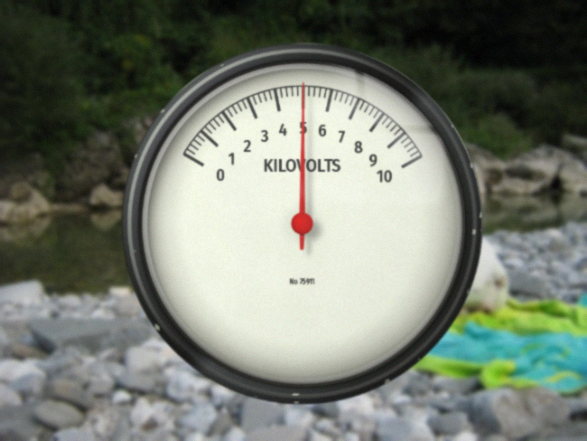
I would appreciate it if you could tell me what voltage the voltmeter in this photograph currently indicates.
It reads 5 kV
